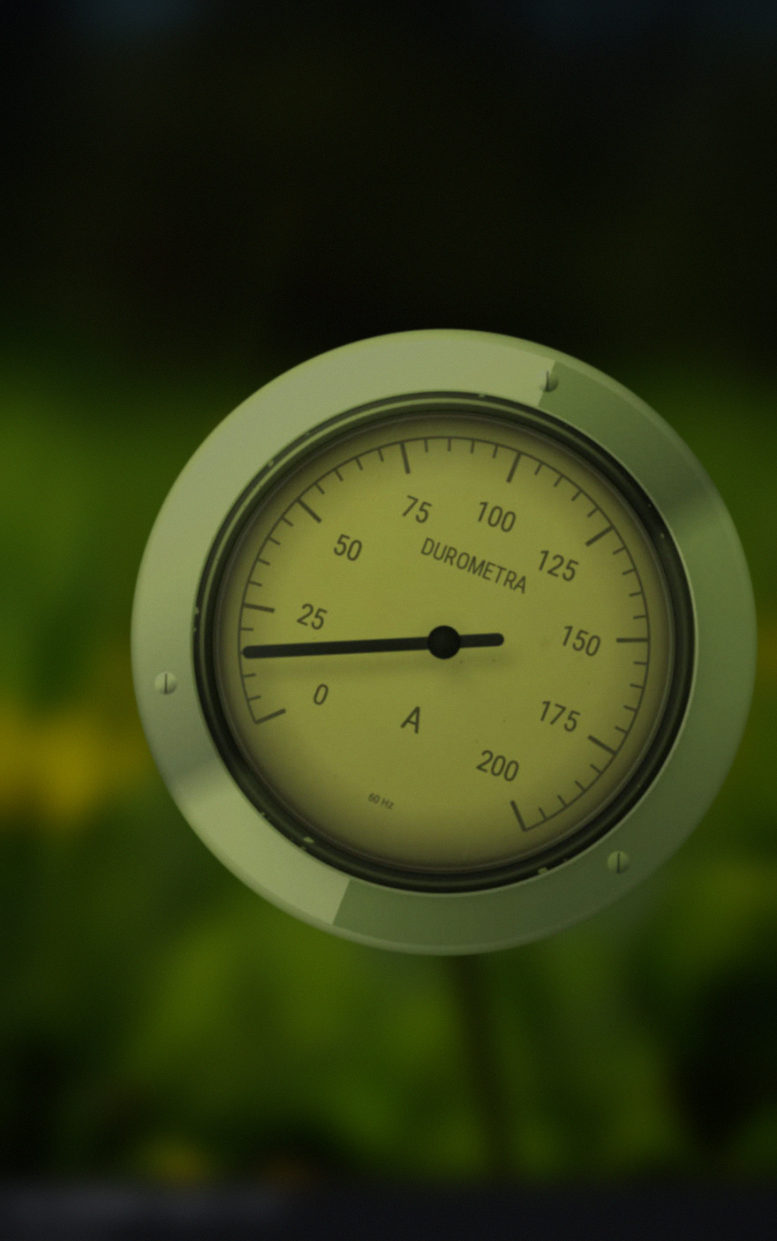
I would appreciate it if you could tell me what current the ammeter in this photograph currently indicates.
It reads 15 A
